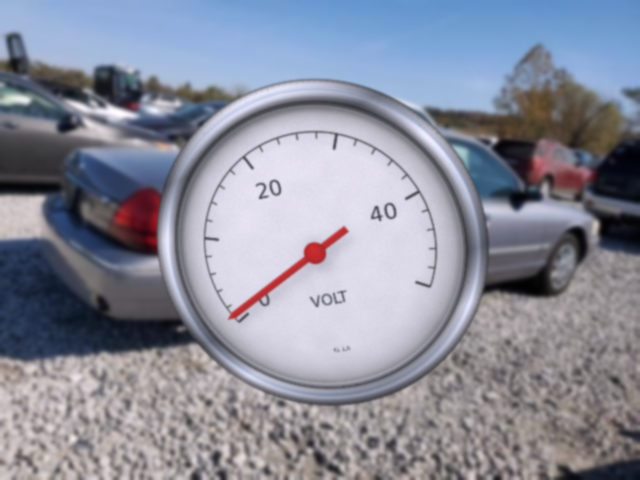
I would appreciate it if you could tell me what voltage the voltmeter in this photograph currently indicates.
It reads 1 V
